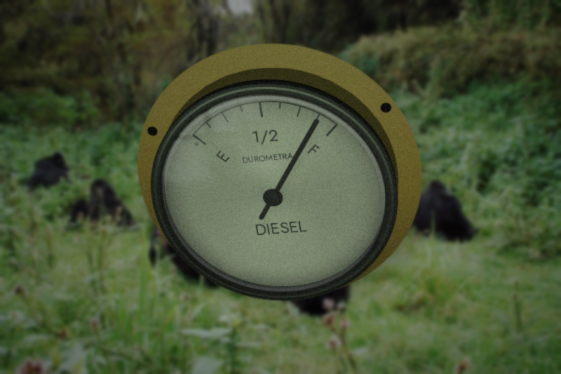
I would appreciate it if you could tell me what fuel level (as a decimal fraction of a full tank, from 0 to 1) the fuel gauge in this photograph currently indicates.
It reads 0.875
